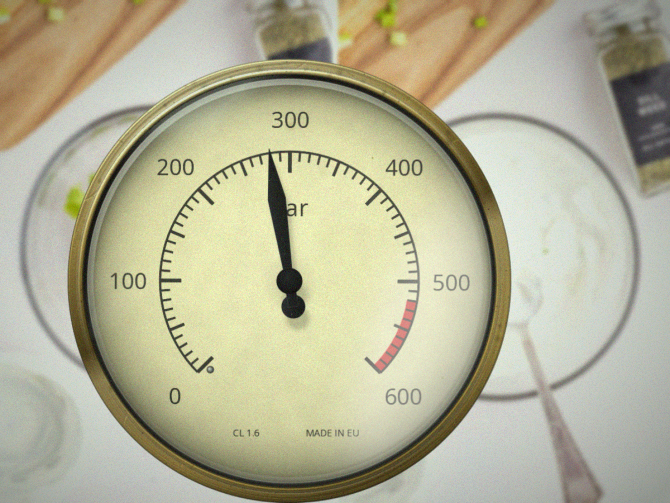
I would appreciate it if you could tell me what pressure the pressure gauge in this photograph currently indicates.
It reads 280 bar
